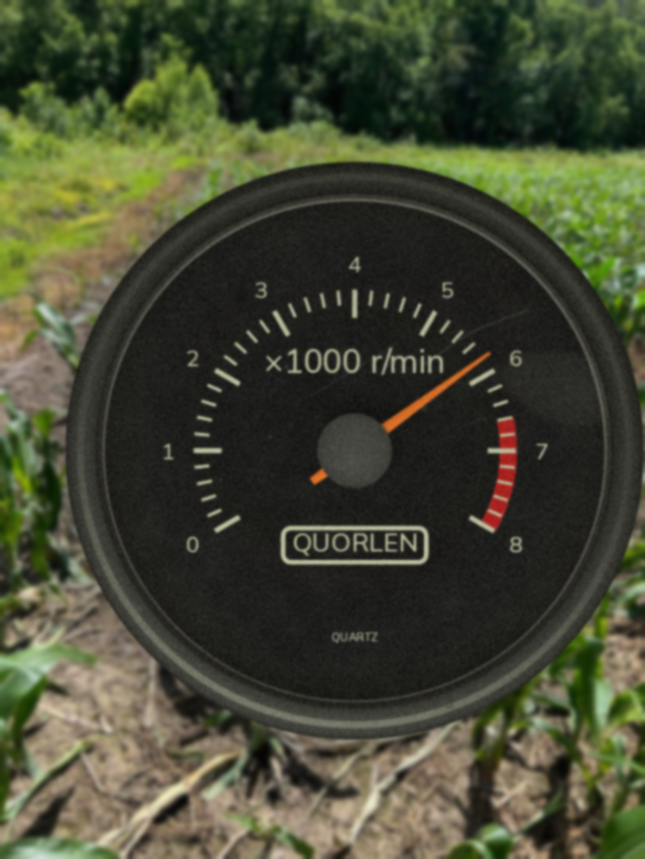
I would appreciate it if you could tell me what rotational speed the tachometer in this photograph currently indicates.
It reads 5800 rpm
